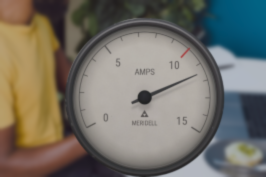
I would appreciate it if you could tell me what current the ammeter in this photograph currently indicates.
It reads 11.5 A
